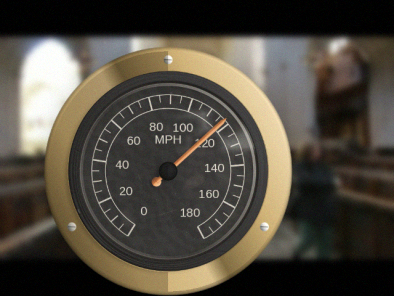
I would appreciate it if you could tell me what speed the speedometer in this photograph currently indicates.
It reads 117.5 mph
